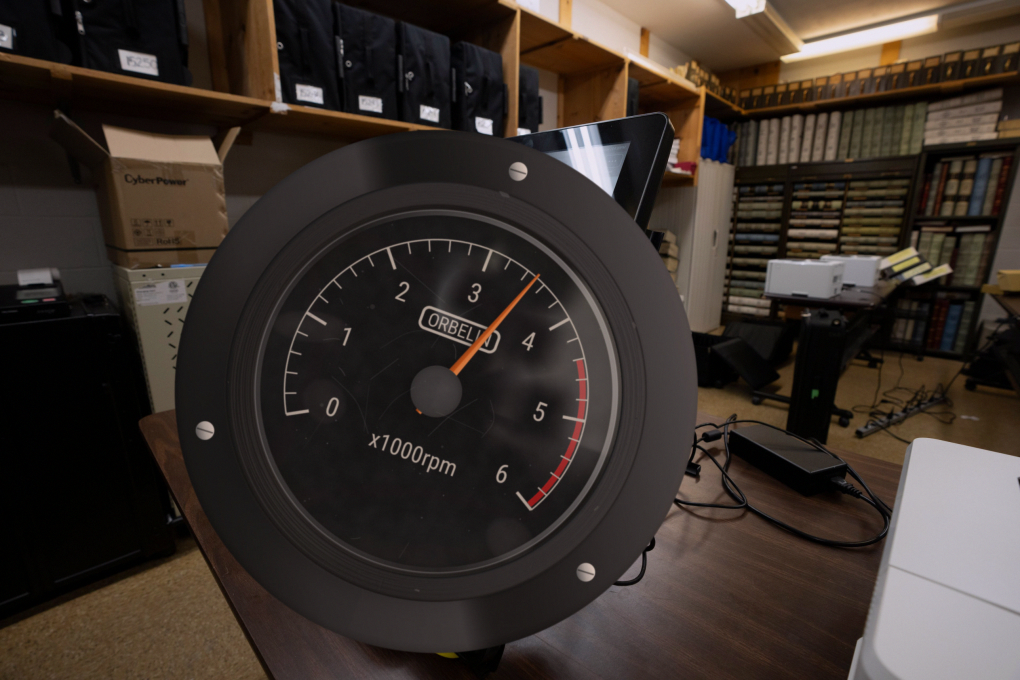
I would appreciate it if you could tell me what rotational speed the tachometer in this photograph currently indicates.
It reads 3500 rpm
